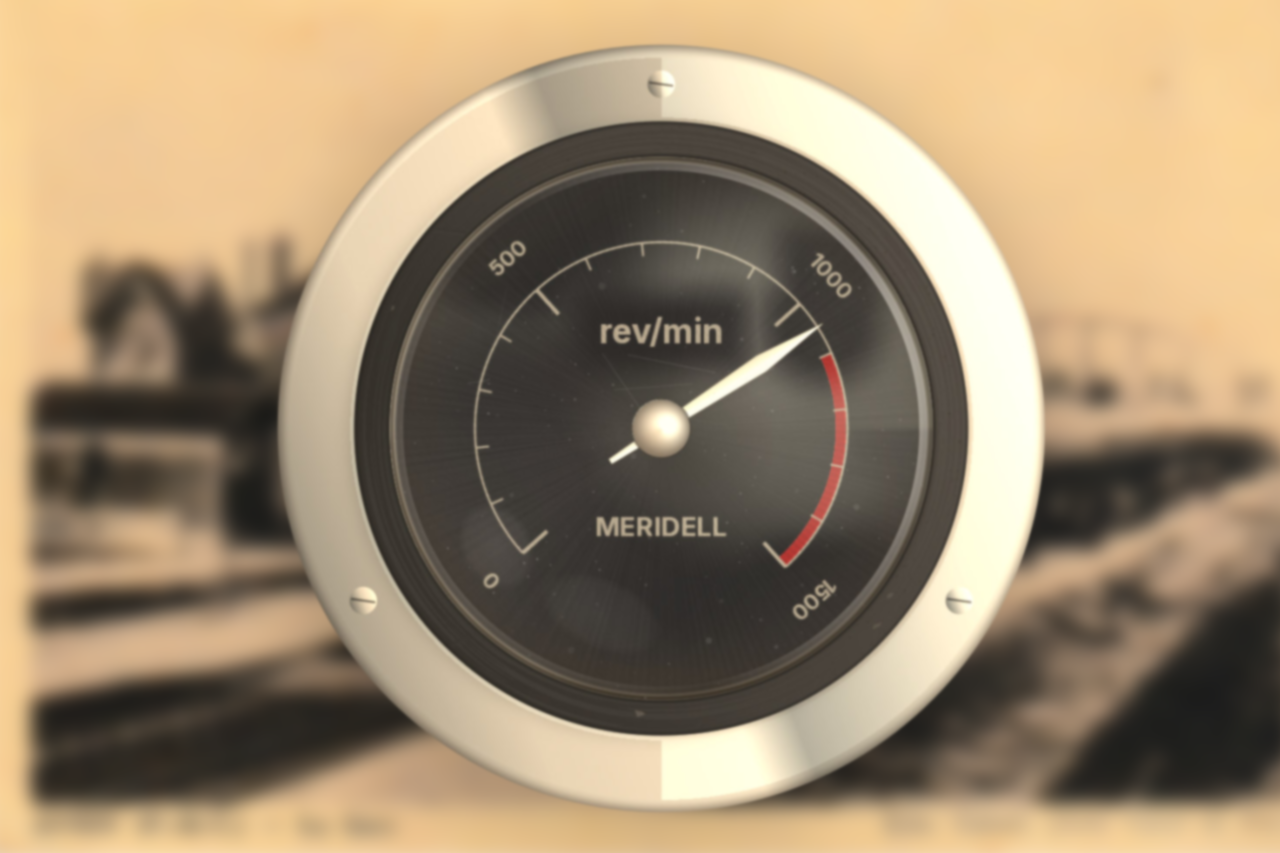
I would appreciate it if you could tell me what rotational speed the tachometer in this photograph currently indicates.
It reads 1050 rpm
